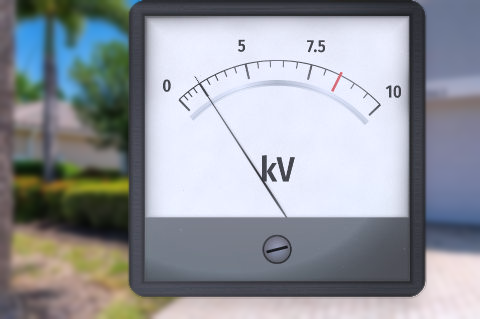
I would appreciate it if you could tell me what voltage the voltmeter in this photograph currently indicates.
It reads 2.5 kV
